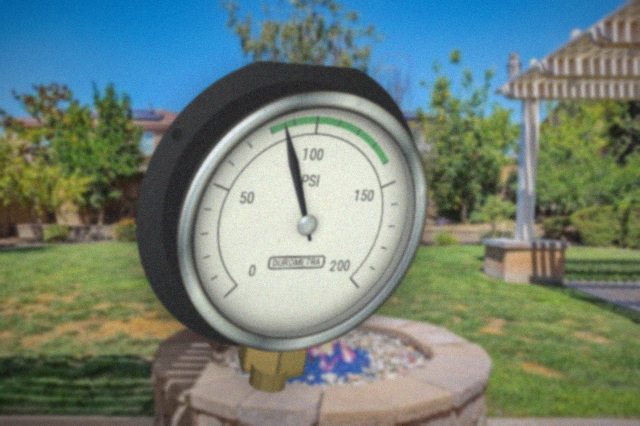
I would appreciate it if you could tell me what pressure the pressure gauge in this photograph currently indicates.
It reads 85 psi
